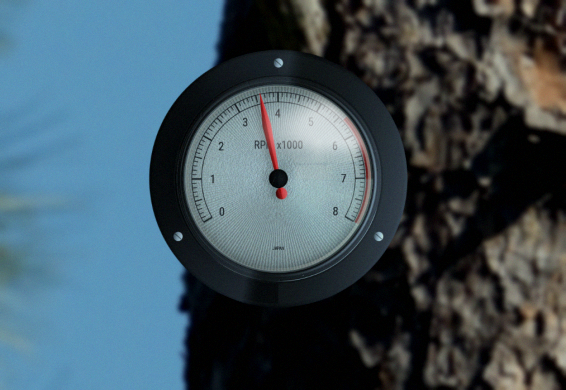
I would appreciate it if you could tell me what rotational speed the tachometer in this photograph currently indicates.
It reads 3600 rpm
